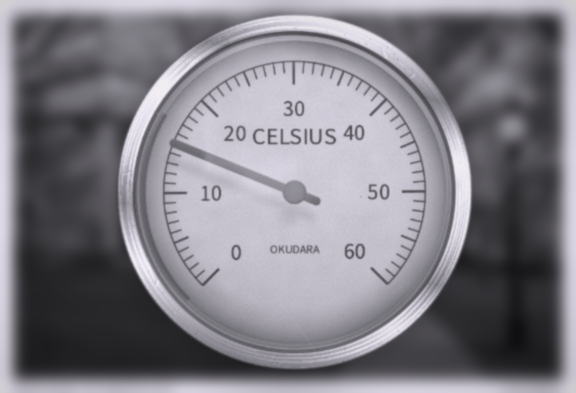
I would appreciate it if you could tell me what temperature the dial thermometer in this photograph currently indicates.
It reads 15 °C
